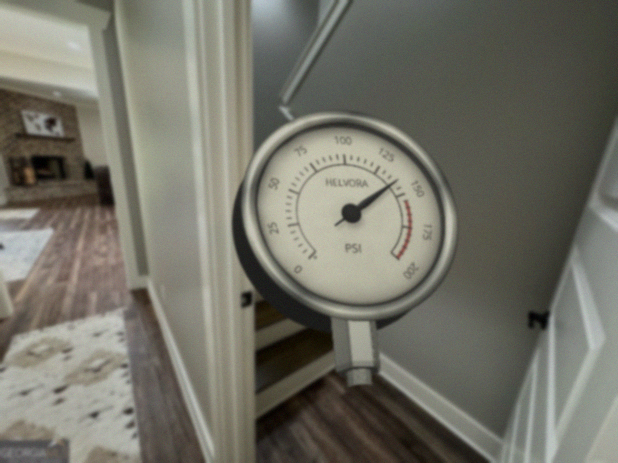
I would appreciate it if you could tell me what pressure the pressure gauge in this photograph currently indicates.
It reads 140 psi
